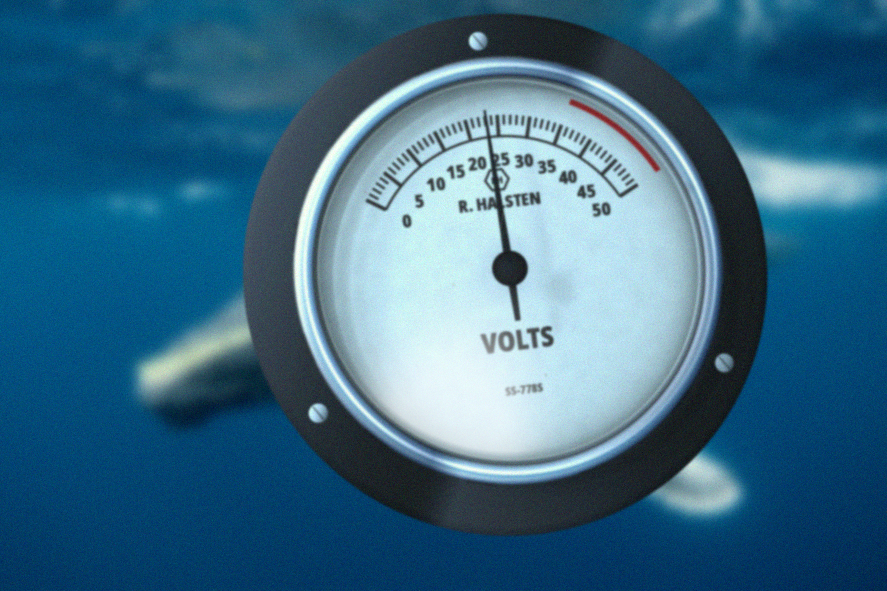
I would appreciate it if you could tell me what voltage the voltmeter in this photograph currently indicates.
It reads 23 V
